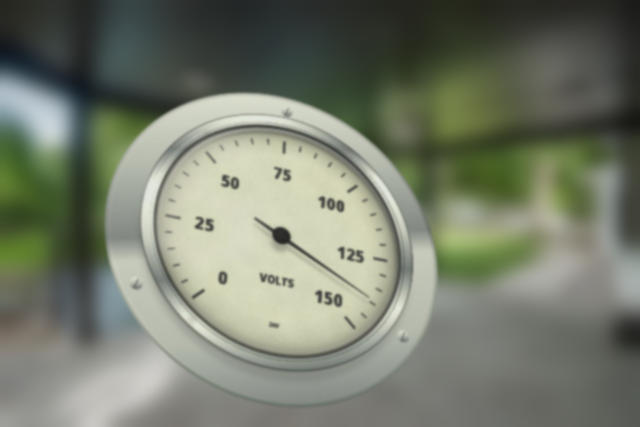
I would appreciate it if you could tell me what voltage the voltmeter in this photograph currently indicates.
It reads 140 V
